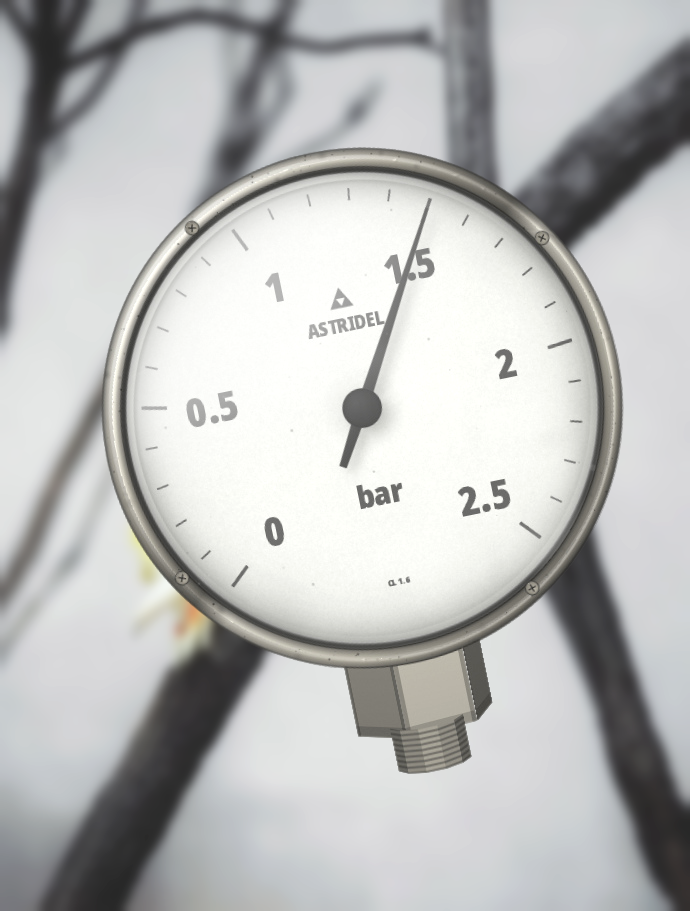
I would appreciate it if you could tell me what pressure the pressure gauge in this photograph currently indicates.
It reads 1.5 bar
